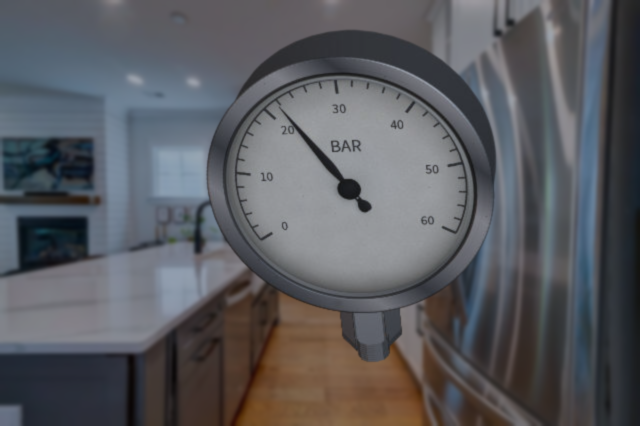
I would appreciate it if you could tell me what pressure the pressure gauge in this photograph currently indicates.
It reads 22 bar
